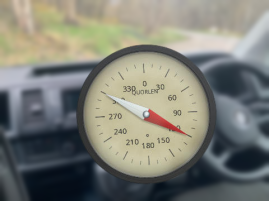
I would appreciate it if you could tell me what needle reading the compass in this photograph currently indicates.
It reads 120 °
